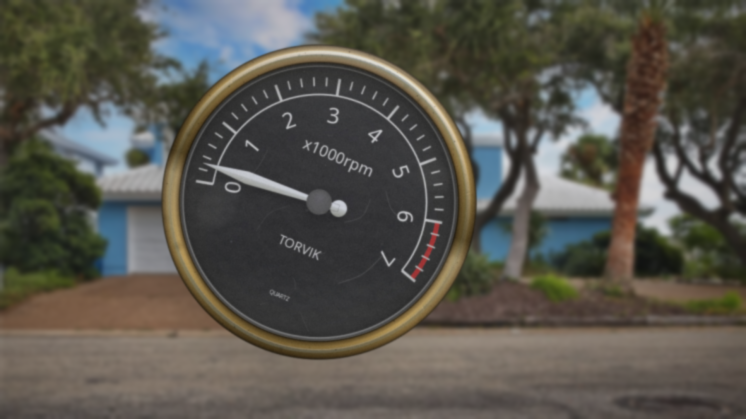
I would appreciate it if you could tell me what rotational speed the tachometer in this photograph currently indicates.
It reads 300 rpm
